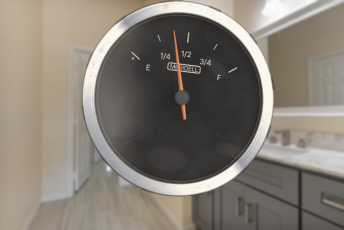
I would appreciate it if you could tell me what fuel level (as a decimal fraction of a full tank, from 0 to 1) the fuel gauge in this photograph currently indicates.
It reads 0.375
